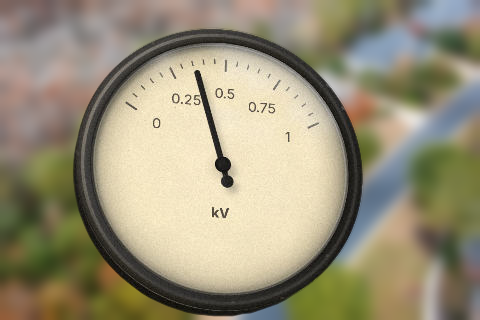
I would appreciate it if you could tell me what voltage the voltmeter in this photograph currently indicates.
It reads 0.35 kV
